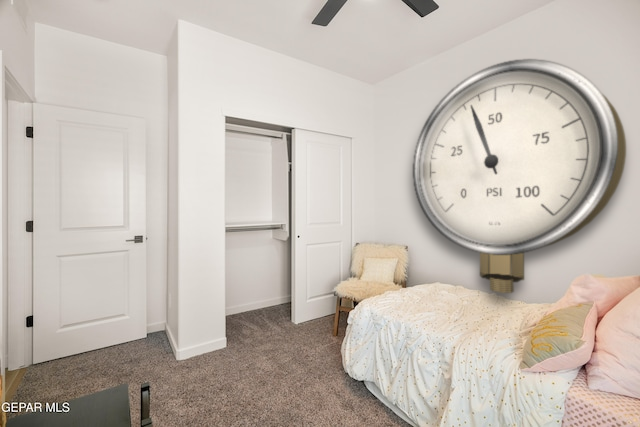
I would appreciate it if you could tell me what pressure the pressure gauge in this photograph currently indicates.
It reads 42.5 psi
